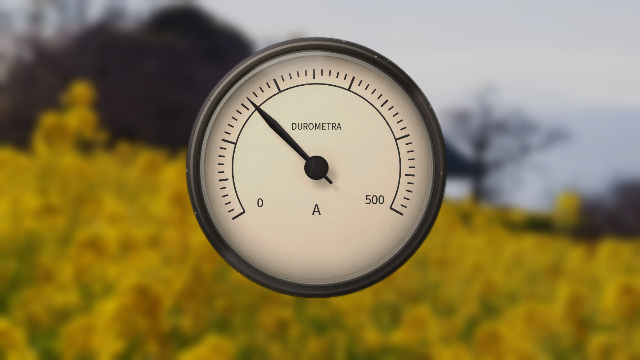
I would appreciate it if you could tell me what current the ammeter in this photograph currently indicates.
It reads 160 A
